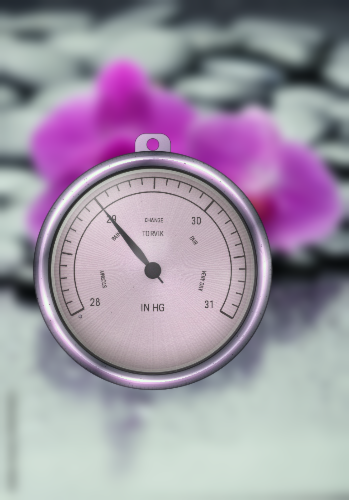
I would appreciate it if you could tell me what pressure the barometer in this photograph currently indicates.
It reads 29 inHg
